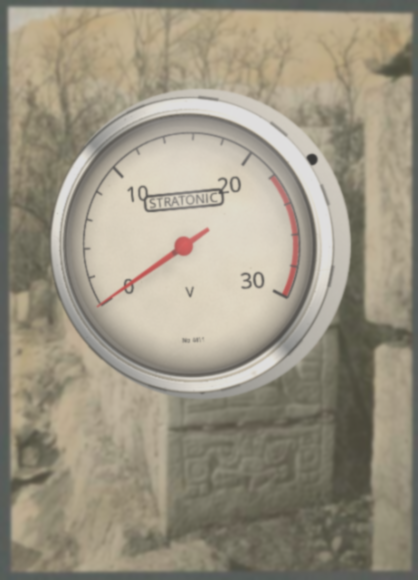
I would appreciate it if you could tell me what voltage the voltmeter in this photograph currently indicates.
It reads 0 V
